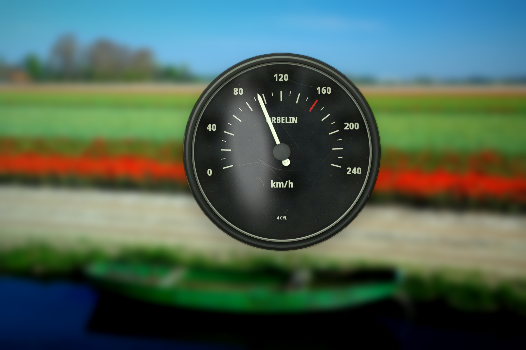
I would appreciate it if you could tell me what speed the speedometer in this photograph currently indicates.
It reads 95 km/h
